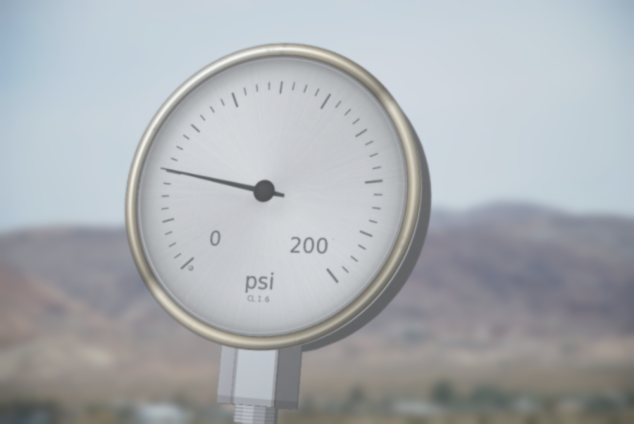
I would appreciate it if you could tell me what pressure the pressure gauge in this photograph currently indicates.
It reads 40 psi
